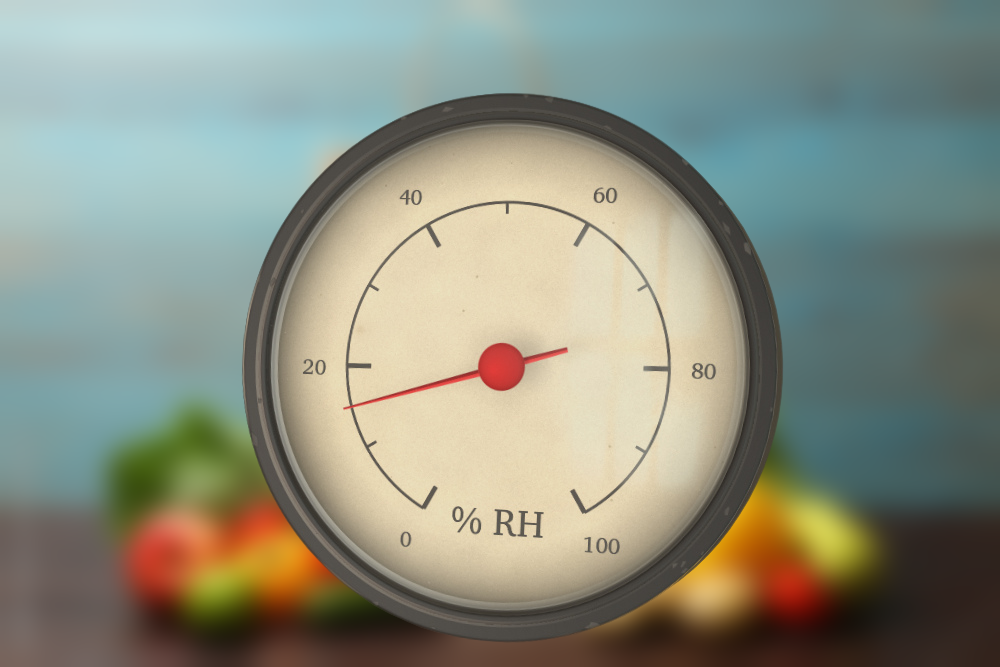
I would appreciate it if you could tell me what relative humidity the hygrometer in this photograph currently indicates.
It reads 15 %
